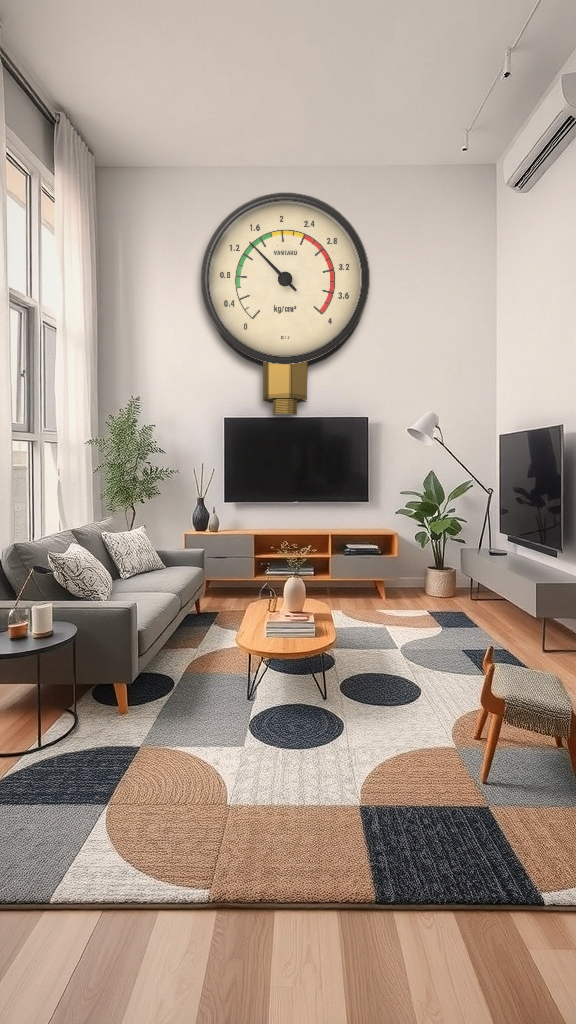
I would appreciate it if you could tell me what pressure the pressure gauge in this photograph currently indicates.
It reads 1.4 kg/cm²
